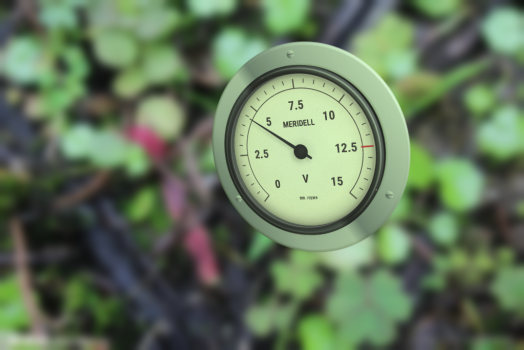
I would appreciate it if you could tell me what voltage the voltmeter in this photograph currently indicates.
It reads 4.5 V
